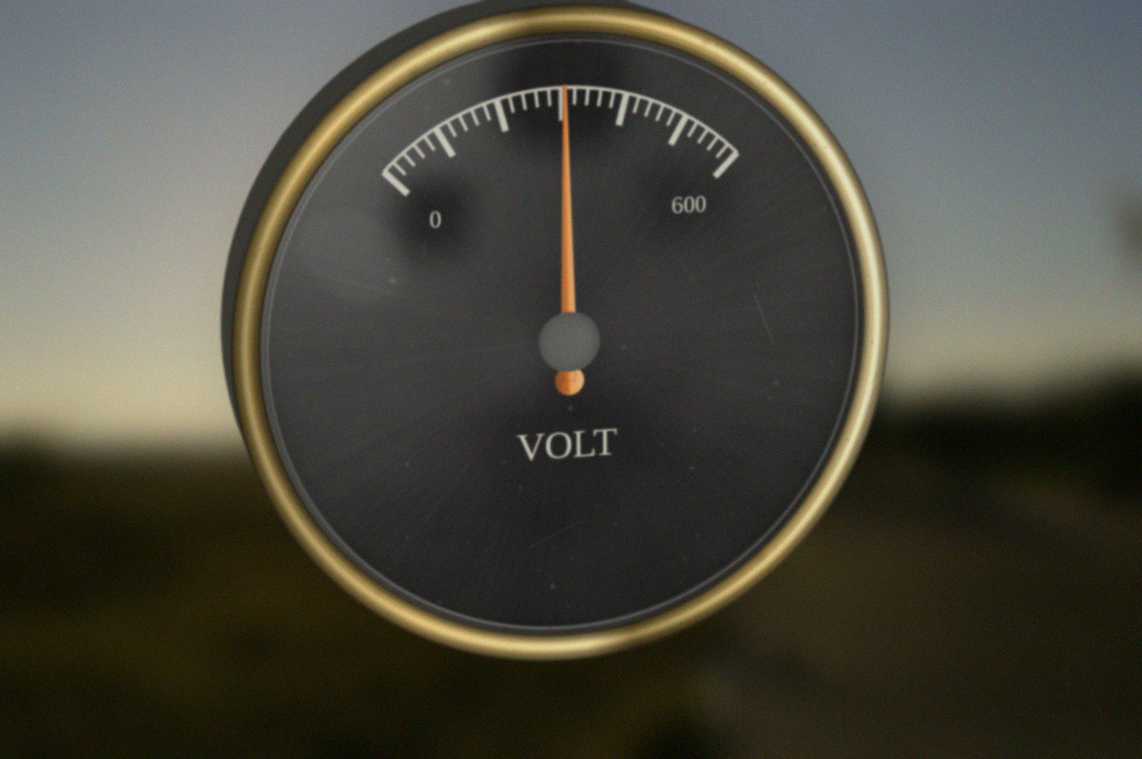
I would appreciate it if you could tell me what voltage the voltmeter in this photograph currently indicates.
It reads 300 V
